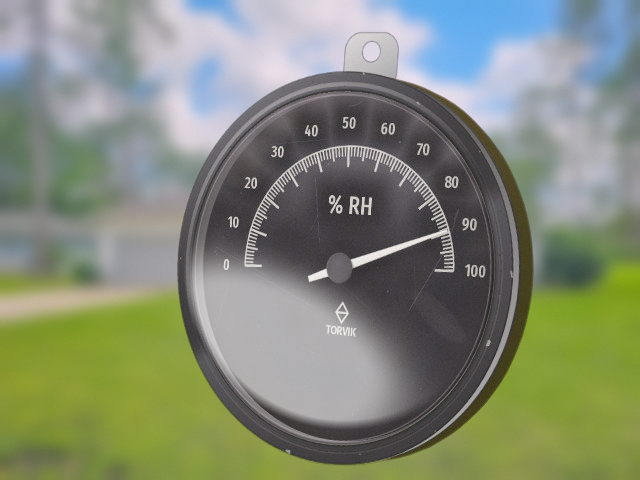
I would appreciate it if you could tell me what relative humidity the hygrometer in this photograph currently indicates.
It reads 90 %
